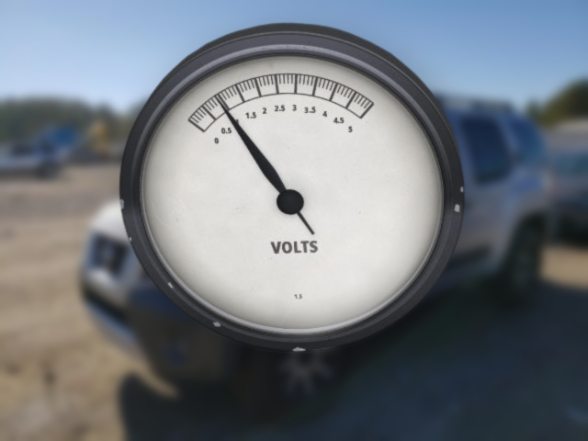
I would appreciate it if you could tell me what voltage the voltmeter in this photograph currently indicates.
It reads 1 V
